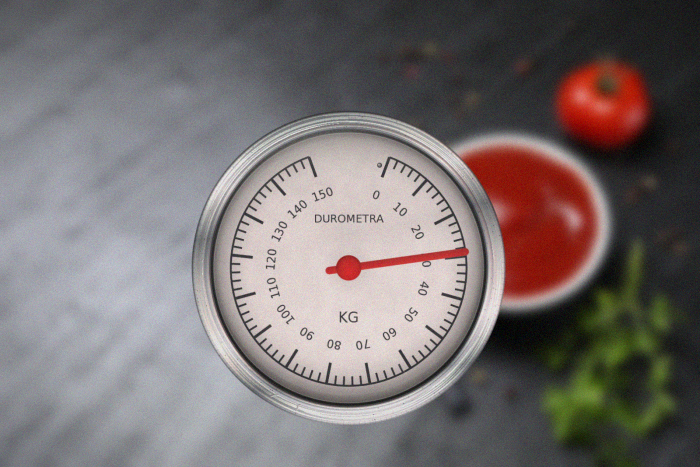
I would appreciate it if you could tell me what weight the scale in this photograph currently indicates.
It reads 29 kg
